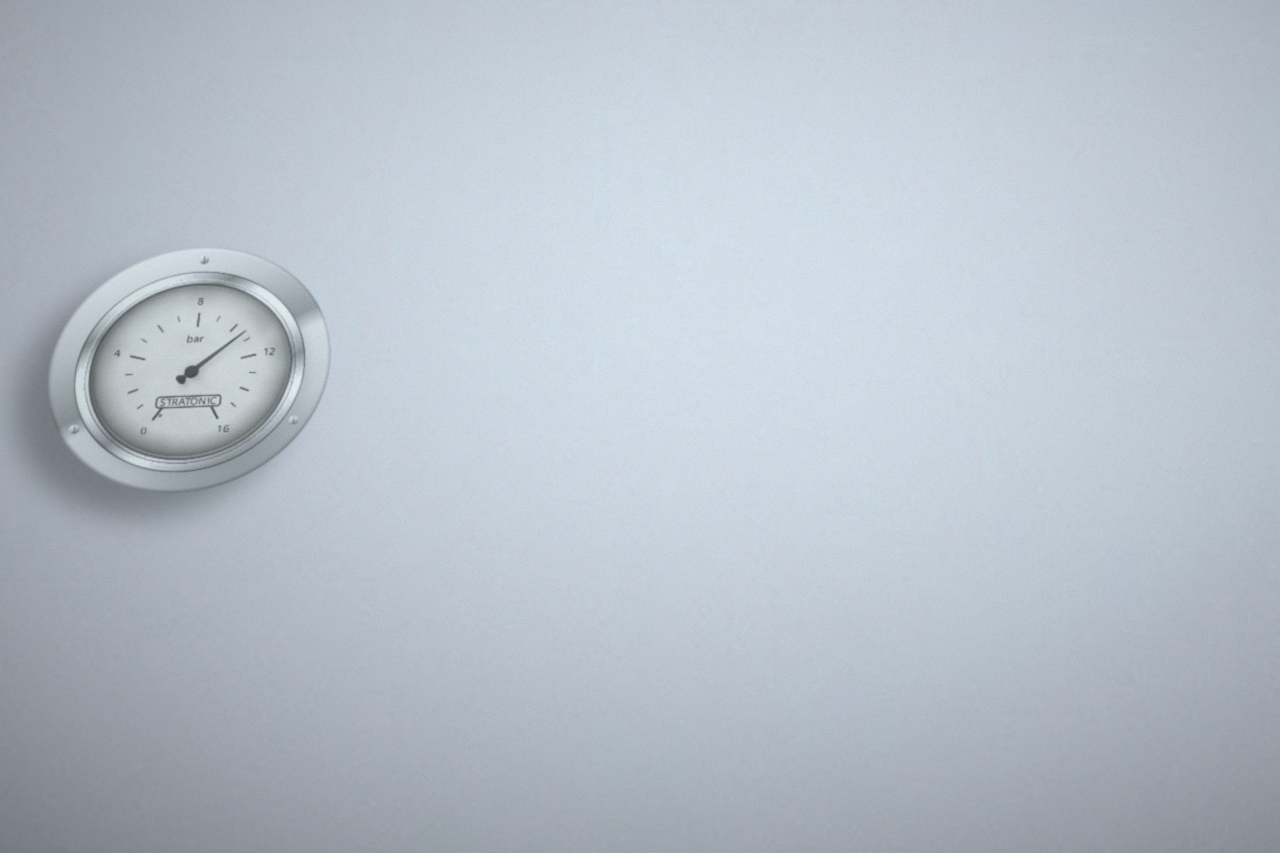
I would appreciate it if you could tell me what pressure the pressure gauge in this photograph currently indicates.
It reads 10.5 bar
